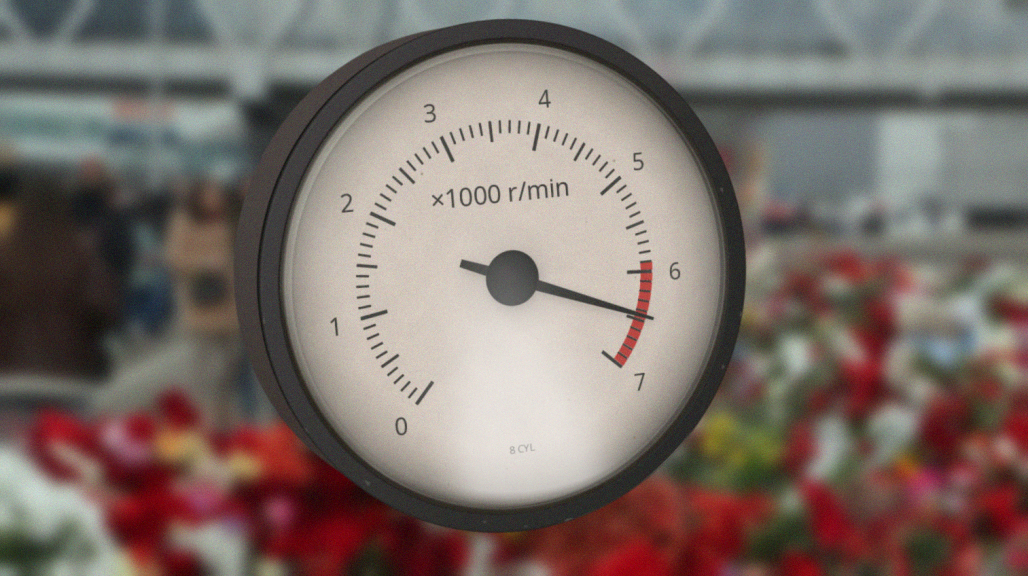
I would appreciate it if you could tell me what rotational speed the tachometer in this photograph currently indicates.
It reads 6450 rpm
